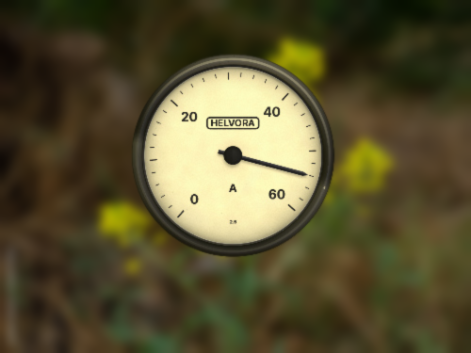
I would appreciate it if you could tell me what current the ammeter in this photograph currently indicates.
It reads 54 A
